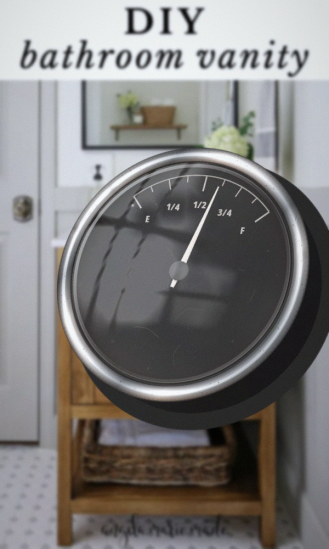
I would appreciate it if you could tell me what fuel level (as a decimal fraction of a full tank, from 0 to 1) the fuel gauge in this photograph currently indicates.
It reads 0.625
